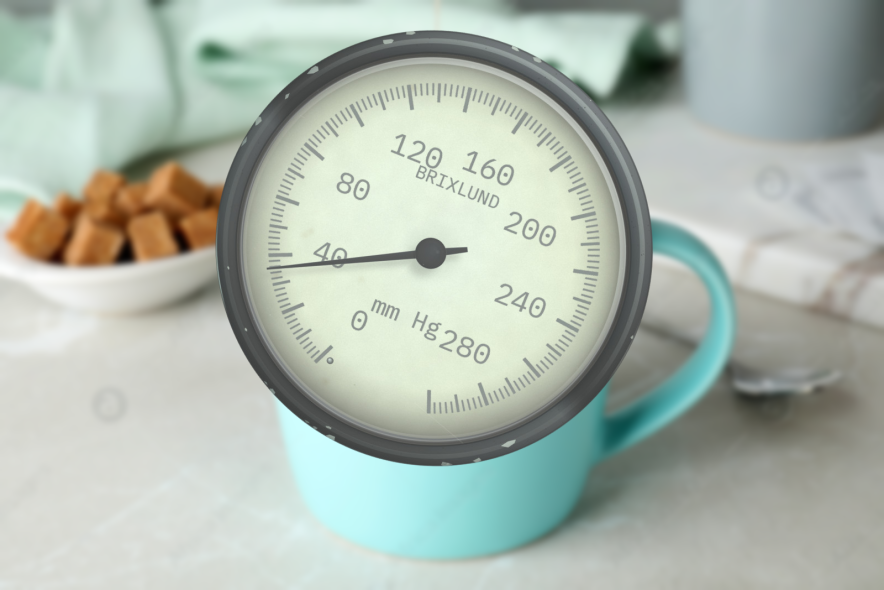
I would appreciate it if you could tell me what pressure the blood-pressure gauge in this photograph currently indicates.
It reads 36 mmHg
